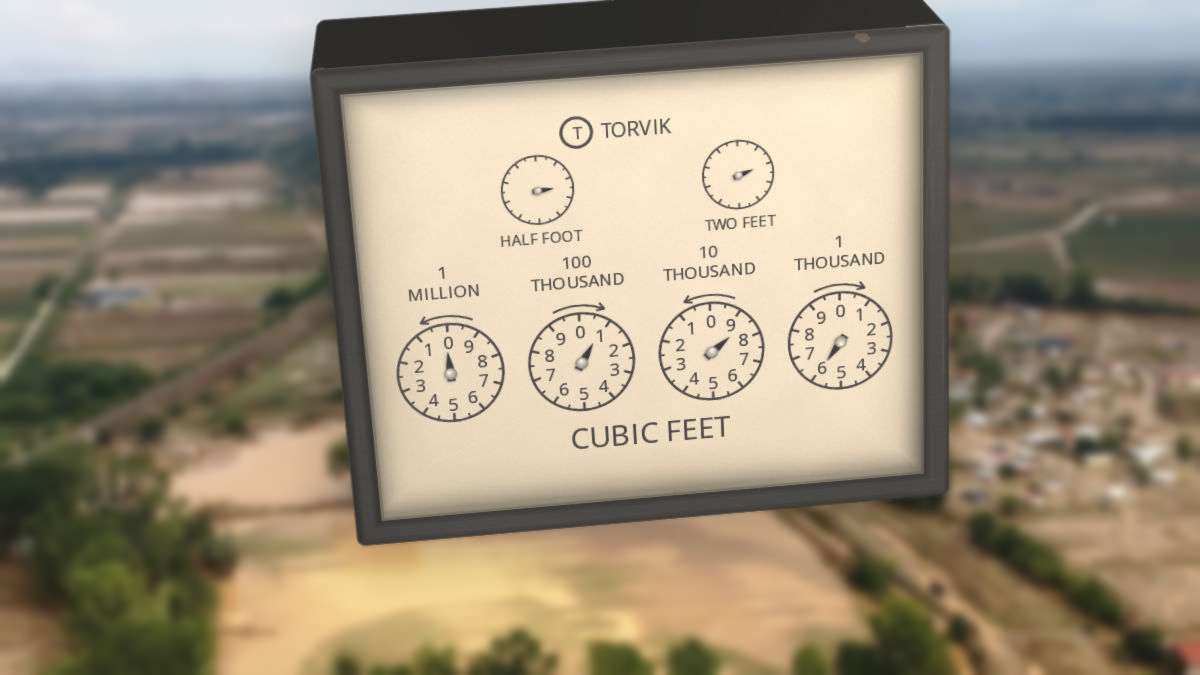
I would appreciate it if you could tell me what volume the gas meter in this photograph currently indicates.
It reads 8600 ft³
